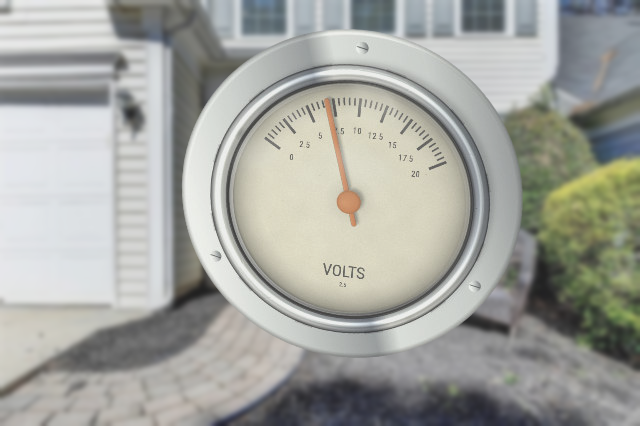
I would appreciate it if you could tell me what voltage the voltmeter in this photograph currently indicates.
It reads 7 V
